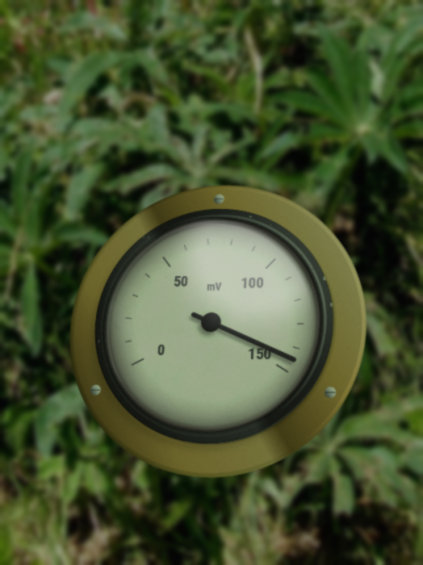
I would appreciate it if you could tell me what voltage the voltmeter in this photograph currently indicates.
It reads 145 mV
